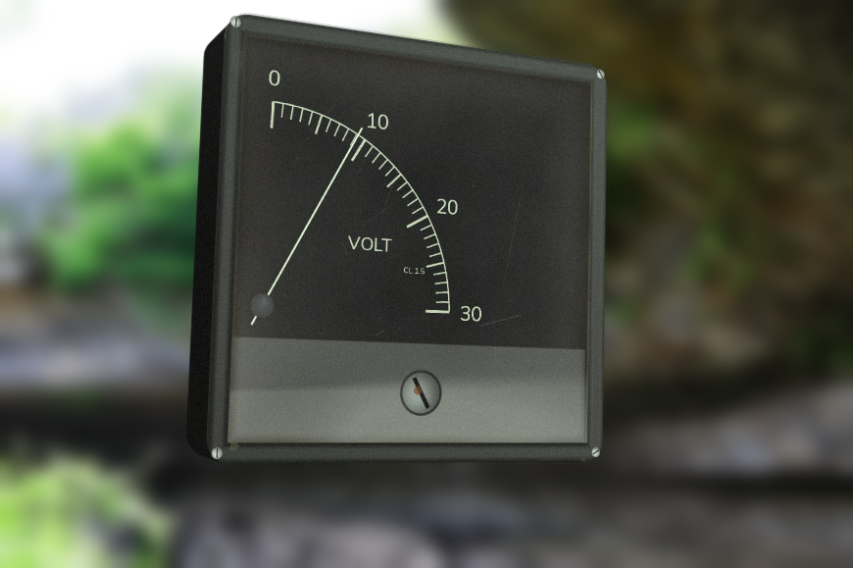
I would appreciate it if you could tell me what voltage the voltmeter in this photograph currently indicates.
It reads 9 V
